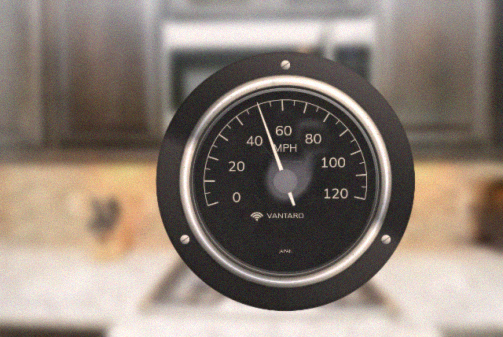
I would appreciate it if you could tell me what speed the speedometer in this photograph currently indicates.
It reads 50 mph
